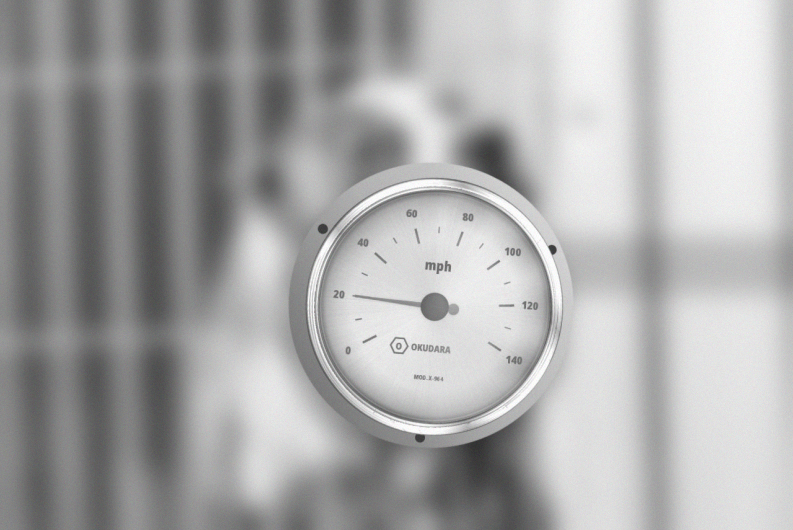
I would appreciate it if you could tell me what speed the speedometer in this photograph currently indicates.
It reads 20 mph
